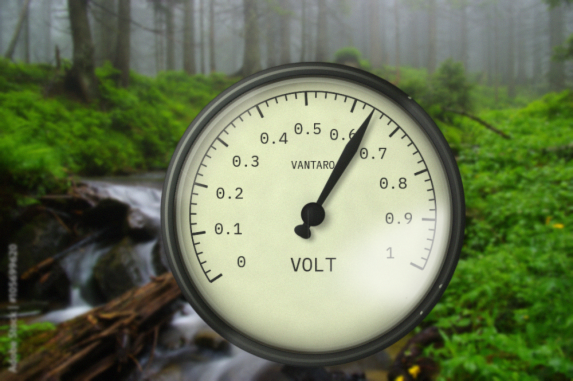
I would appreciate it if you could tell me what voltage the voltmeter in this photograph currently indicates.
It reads 0.64 V
